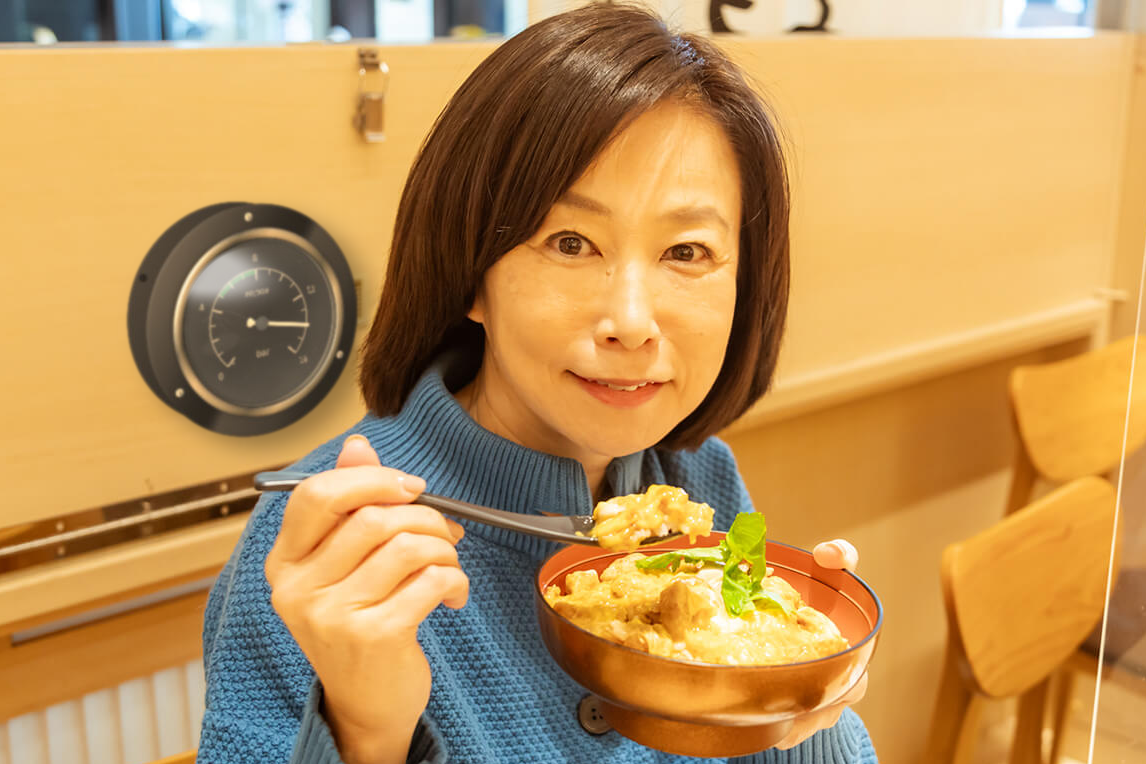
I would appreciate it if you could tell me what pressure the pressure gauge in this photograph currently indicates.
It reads 14 bar
